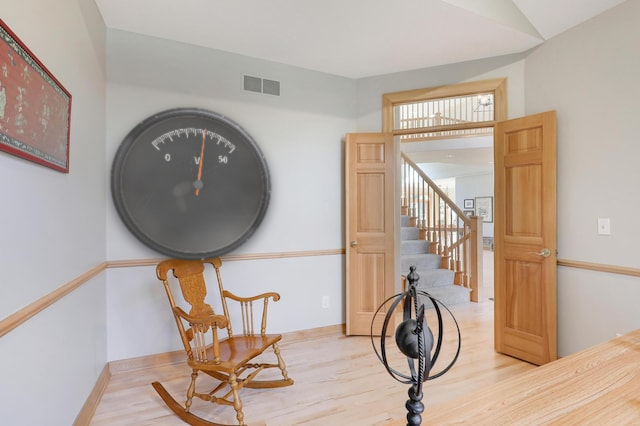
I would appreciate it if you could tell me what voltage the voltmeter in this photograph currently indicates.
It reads 30 V
